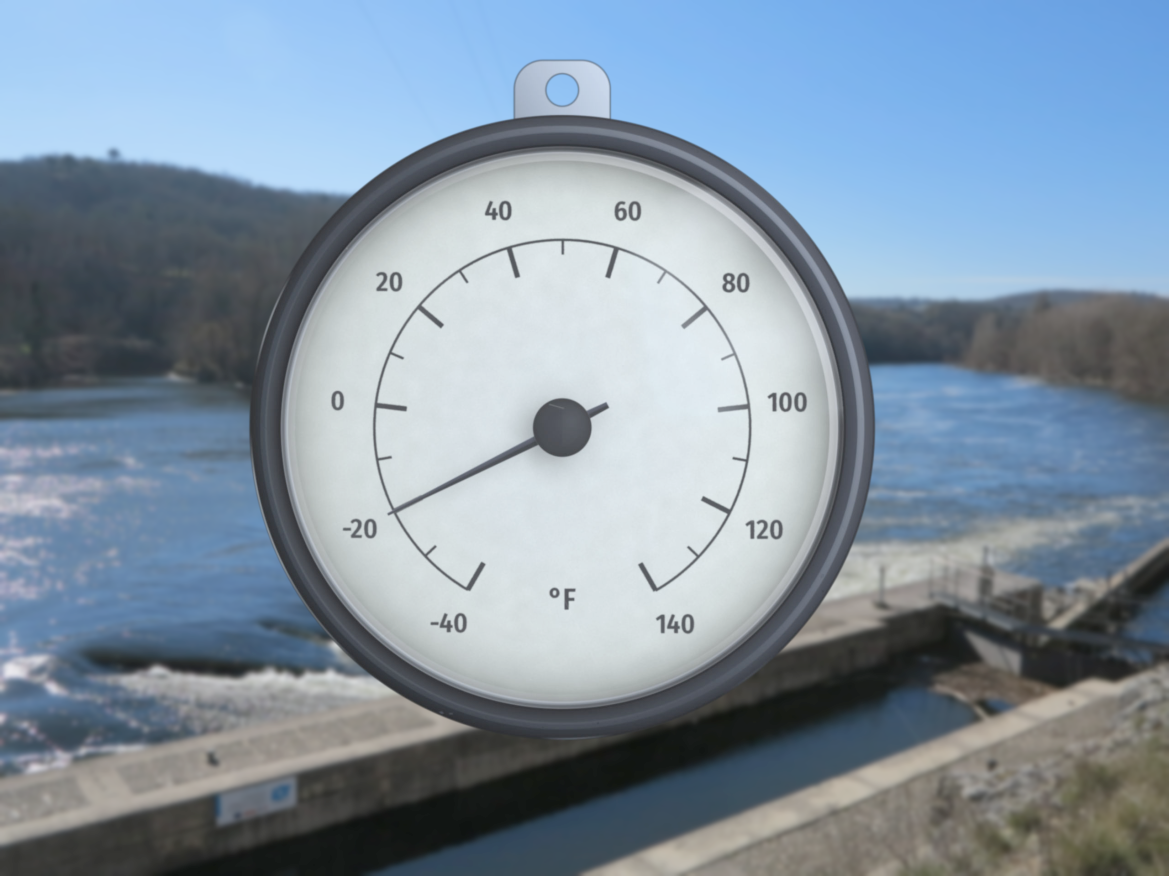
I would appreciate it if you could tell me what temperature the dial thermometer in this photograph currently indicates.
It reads -20 °F
